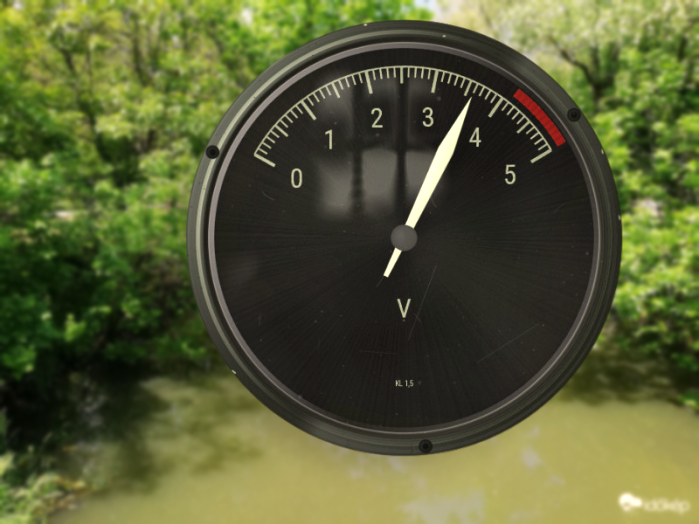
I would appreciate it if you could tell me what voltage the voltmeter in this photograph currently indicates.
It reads 3.6 V
